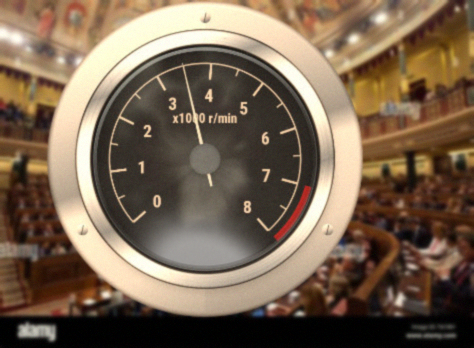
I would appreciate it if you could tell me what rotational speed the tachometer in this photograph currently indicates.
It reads 3500 rpm
